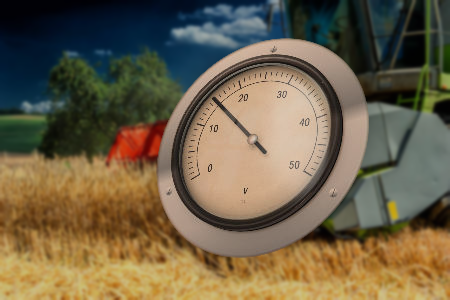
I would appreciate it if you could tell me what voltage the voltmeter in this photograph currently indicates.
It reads 15 V
